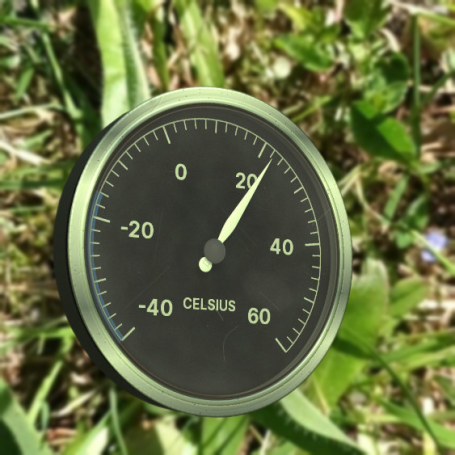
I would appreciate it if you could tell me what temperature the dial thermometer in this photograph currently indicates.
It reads 22 °C
